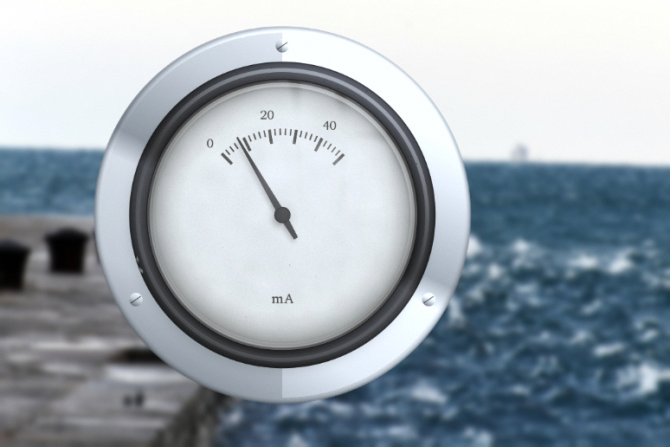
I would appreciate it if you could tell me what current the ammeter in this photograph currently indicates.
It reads 8 mA
